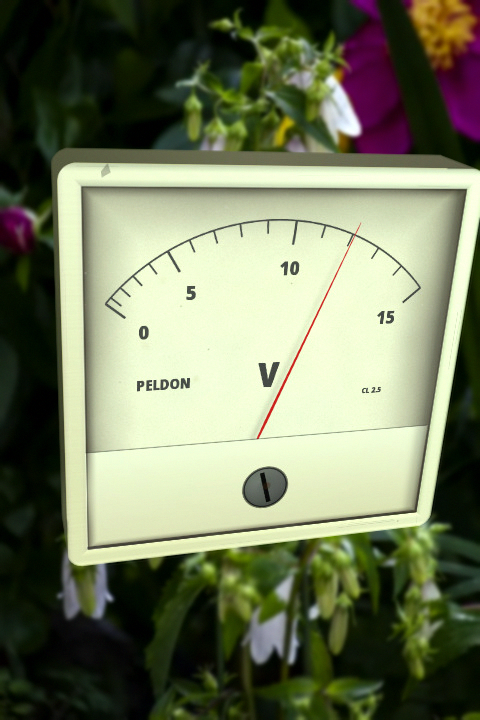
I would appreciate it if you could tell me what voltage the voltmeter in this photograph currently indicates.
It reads 12 V
